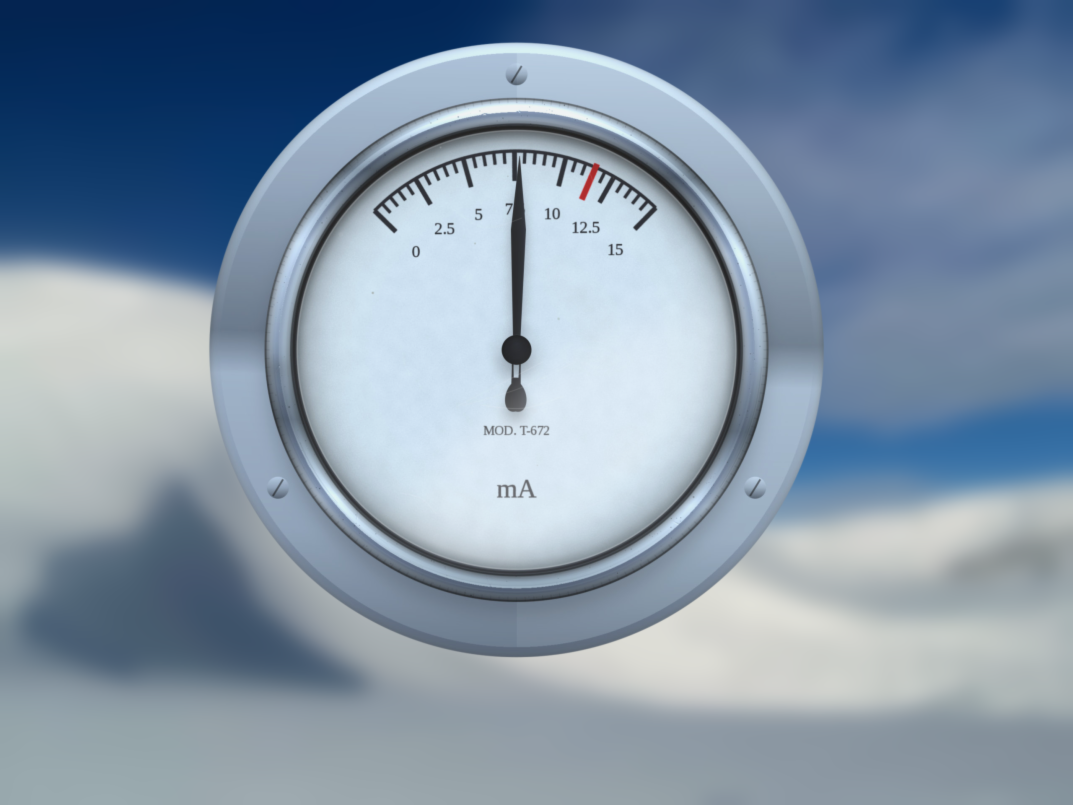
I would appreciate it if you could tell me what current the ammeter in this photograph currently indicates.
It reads 7.75 mA
